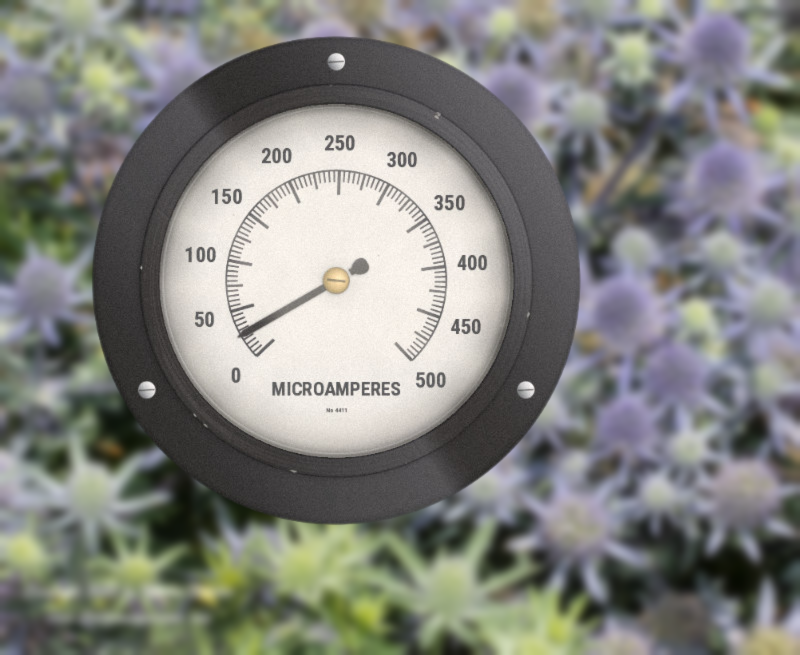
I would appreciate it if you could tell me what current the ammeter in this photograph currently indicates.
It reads 25 µA
